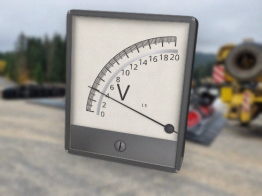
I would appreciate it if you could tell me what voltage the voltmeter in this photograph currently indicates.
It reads 4 V
